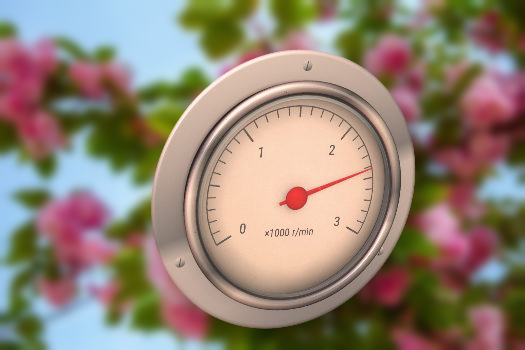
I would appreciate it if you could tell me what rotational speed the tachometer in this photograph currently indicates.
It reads 2400 rpm
